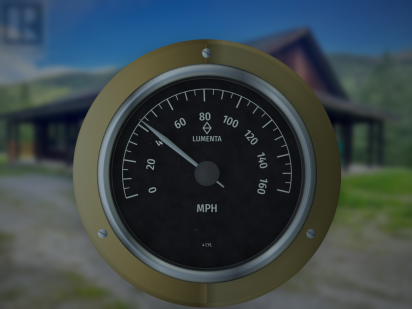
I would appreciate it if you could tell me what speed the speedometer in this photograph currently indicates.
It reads 42.5 mph
